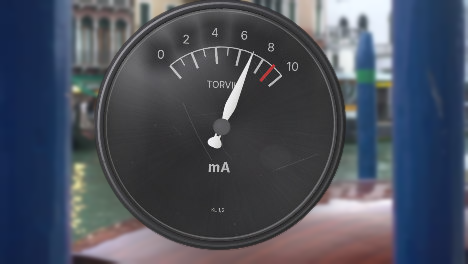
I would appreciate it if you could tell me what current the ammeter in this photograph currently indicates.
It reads 7 mA
